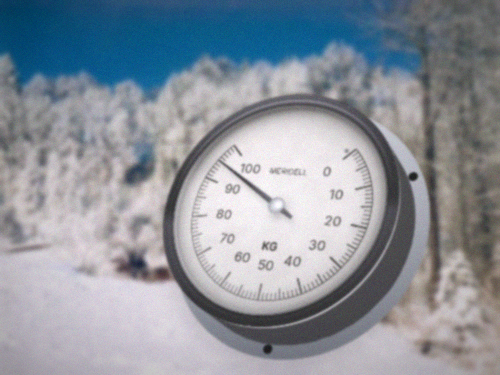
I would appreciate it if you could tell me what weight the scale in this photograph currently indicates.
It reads 95 kg
